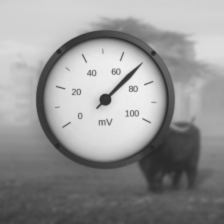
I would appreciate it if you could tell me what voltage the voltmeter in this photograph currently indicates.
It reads 70 mV
